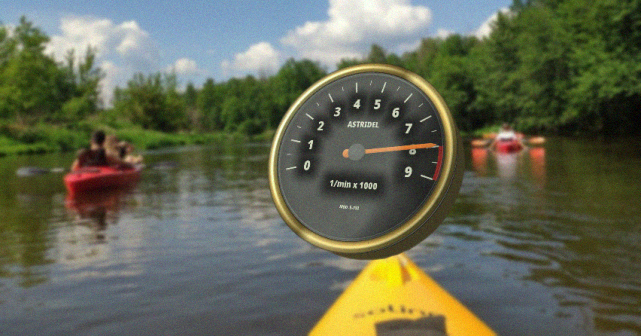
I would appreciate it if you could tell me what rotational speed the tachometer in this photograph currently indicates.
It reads 8000 rpm
